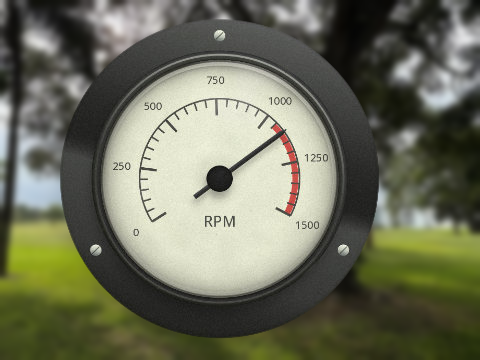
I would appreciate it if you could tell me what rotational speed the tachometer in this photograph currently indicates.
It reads 1100 rpm
